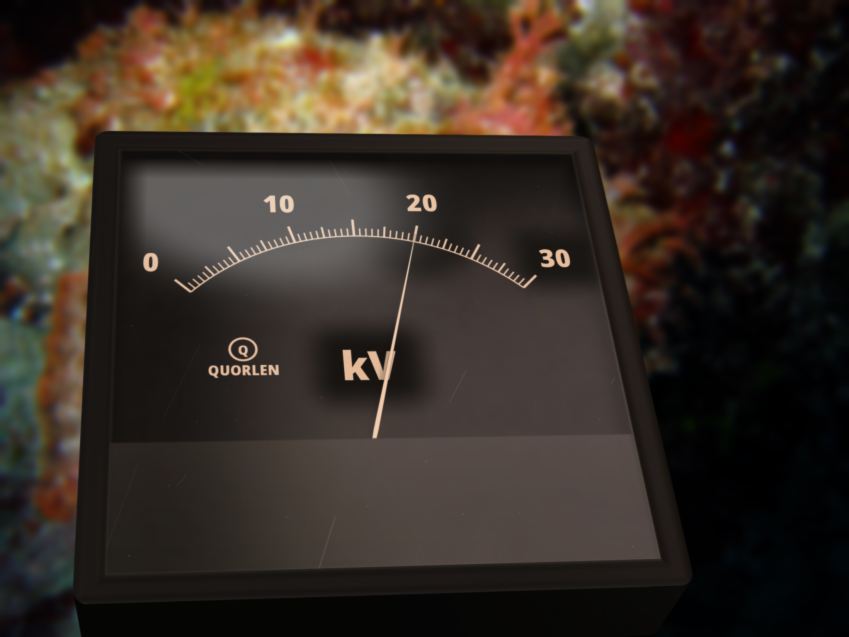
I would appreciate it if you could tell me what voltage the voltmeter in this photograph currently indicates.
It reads 20 kV
